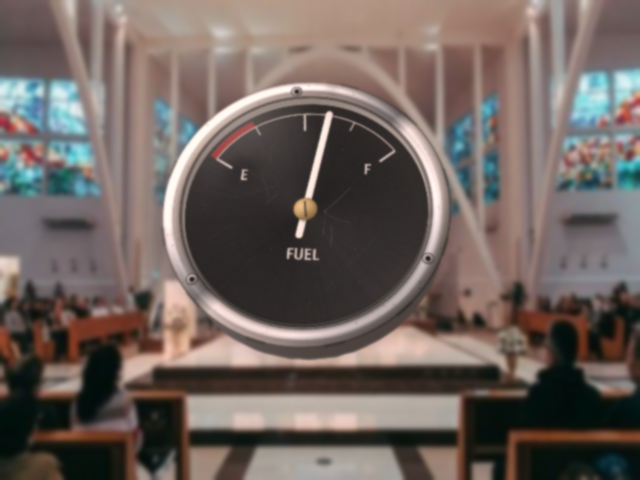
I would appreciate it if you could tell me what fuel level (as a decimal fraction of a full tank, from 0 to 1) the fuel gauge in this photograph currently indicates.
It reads 0.625
